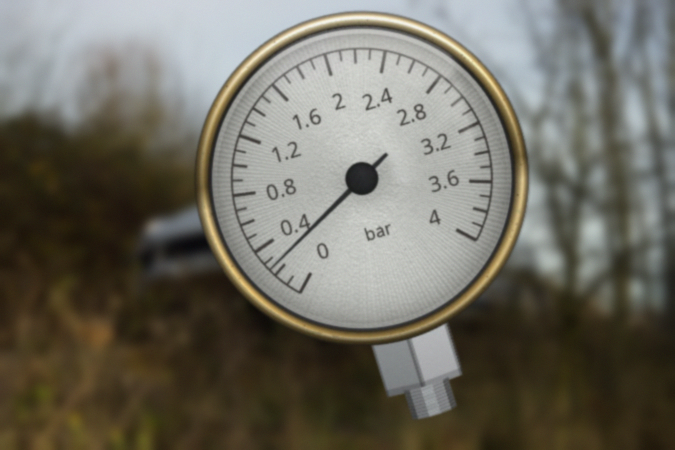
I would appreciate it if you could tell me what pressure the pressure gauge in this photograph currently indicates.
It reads 0.25 bar
